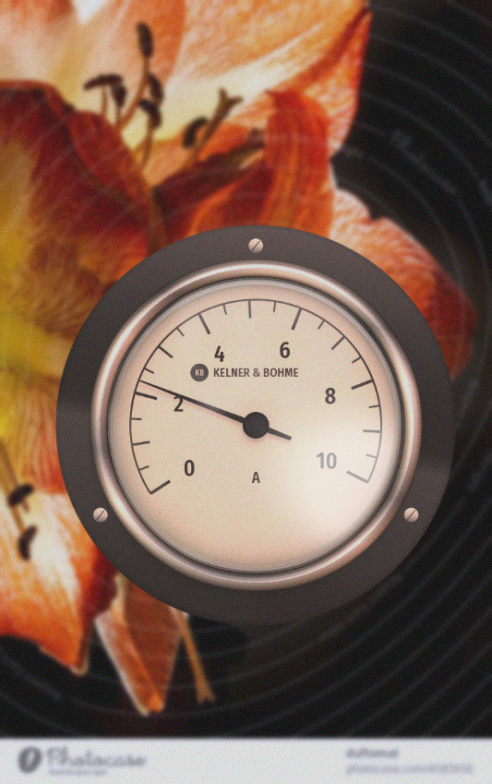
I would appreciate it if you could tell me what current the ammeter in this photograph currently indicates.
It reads 2.25 A
